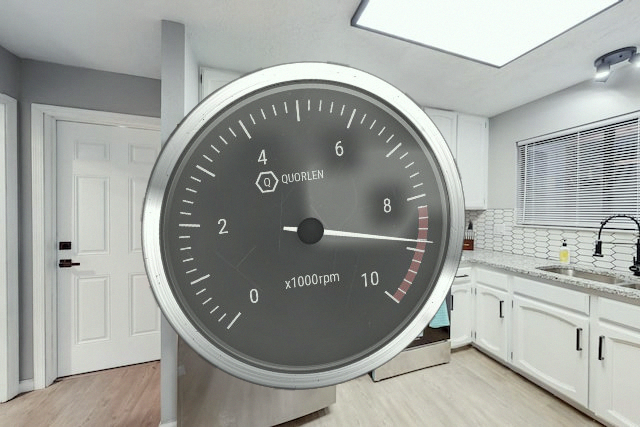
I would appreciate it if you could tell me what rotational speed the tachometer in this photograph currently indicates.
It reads 8800 rpm
